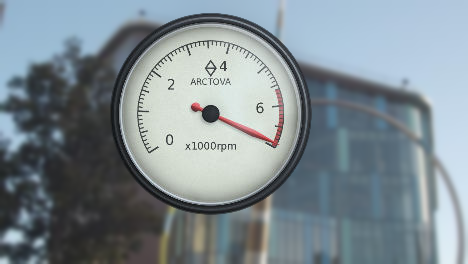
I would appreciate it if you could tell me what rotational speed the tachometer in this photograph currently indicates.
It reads 6900 rpm
